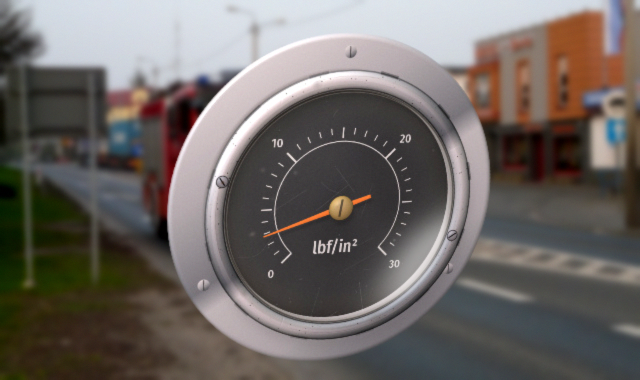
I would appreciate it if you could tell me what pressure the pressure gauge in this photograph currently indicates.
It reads 3 psi
